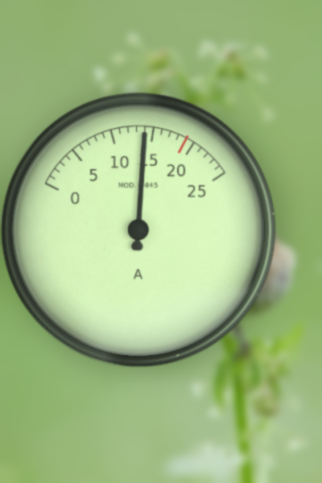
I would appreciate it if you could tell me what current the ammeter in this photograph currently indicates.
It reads 14 A
